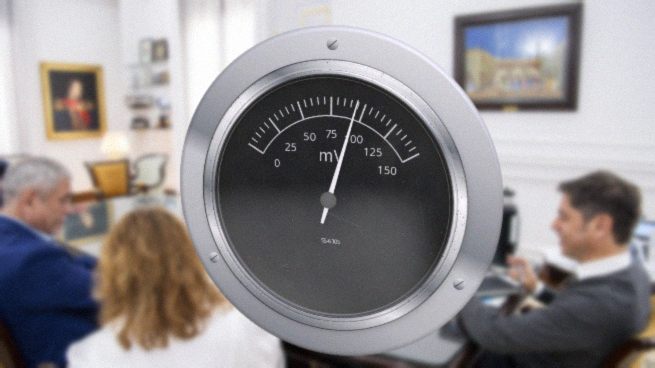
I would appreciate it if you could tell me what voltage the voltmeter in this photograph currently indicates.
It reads 95 mV
